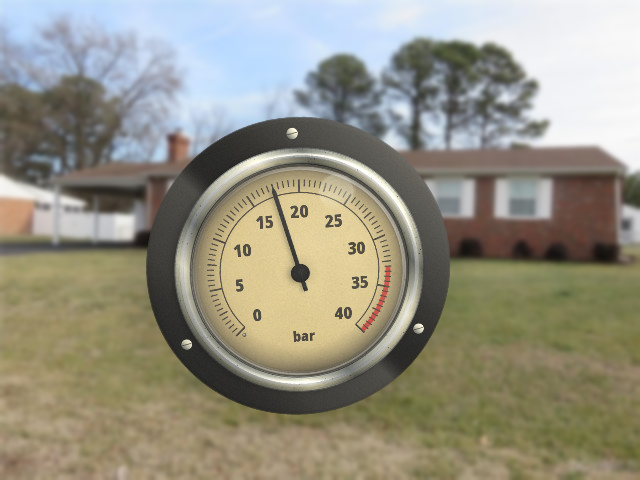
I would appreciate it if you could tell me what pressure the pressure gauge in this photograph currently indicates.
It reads 17.5 bar
